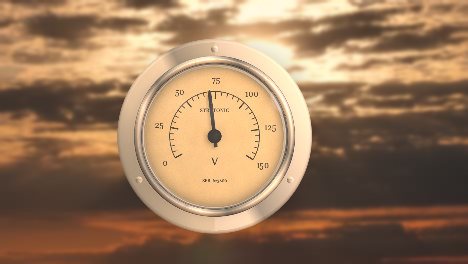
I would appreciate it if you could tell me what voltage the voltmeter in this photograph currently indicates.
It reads 70 V
